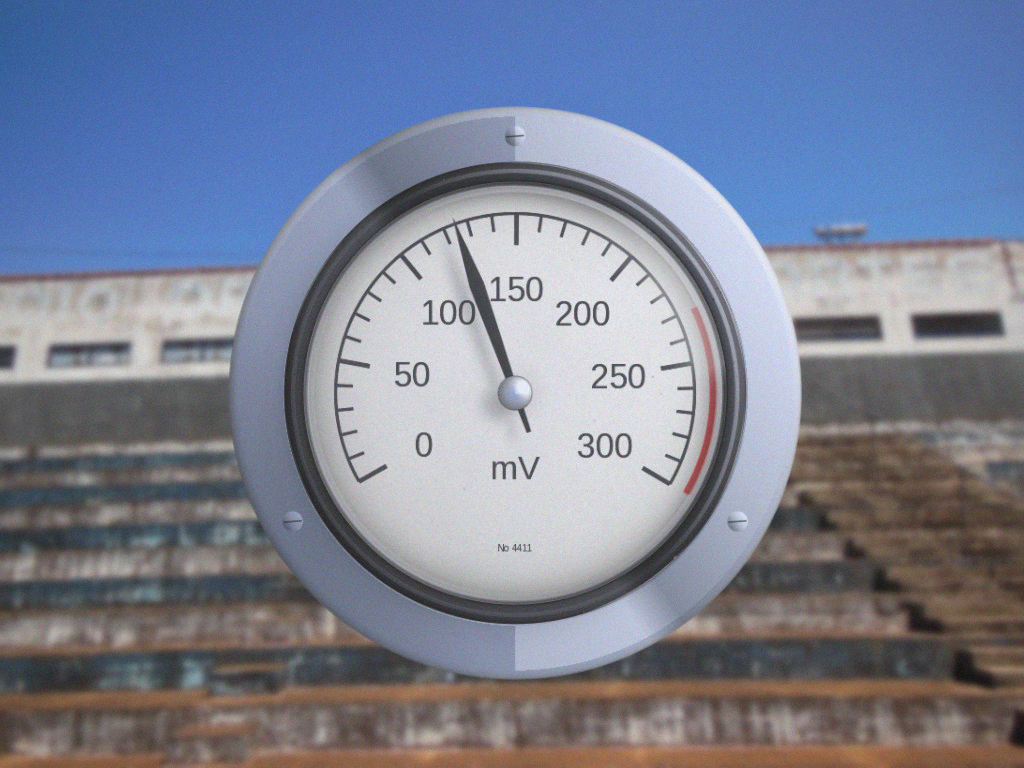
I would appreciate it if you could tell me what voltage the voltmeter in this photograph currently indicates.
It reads 125 mV
